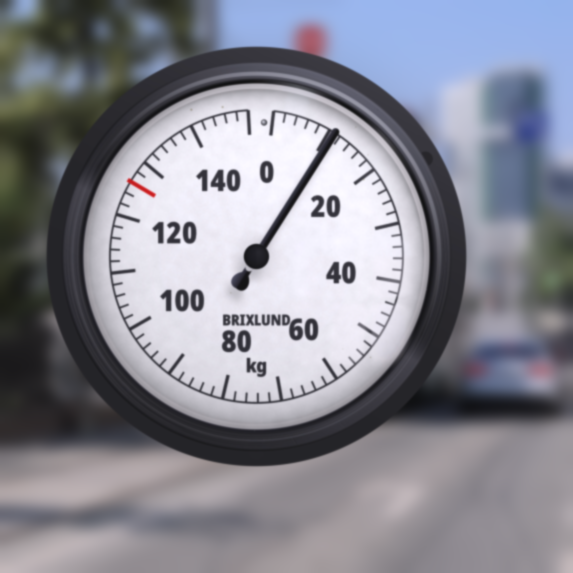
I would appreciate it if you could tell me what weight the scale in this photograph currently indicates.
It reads 11 kg
